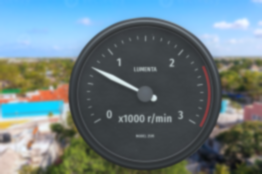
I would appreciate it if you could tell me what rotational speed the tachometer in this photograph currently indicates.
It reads 700 rpm
